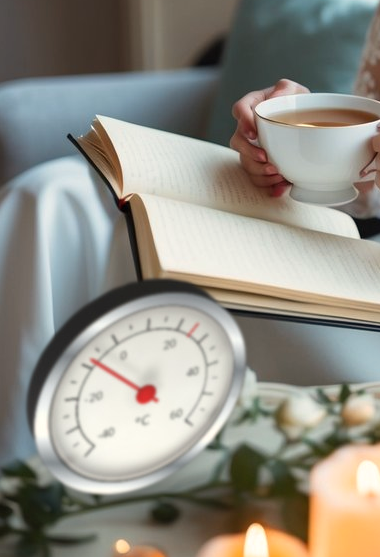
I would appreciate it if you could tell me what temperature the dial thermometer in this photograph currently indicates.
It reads -7.5 °C
